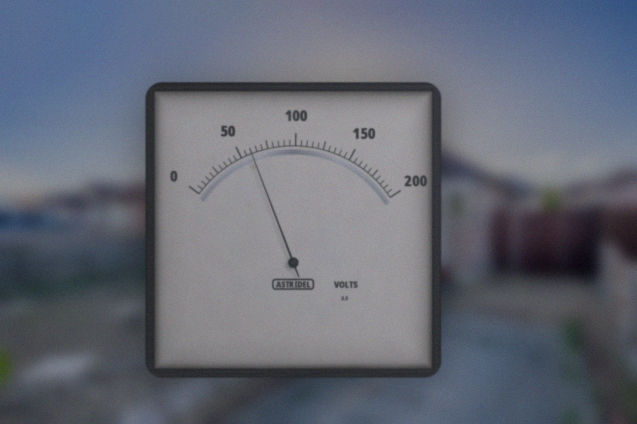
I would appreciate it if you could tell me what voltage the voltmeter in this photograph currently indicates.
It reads 60 V
